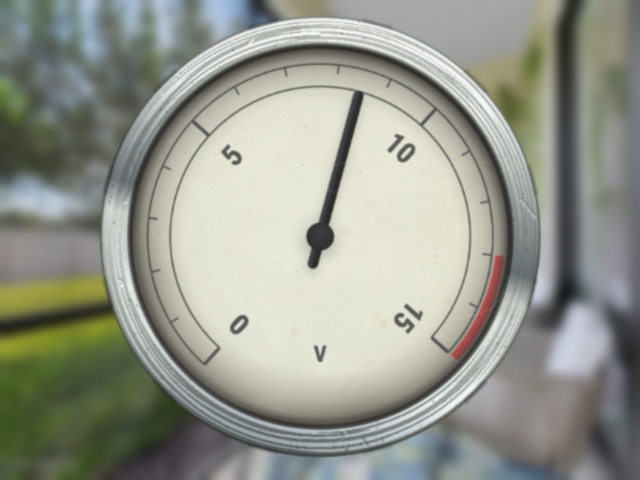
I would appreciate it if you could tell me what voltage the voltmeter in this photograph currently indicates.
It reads 8.5 V
